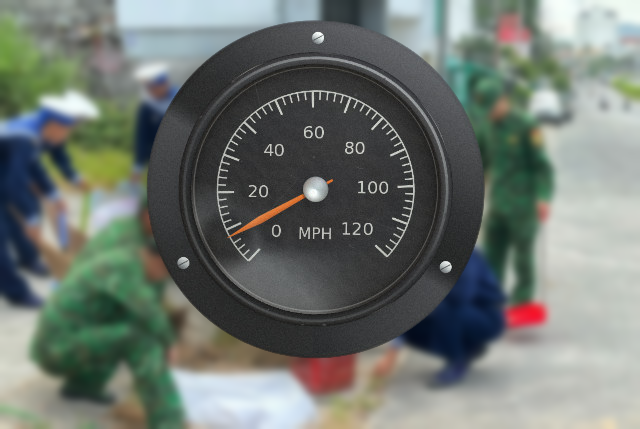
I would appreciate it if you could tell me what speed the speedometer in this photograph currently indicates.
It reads 8 mph
